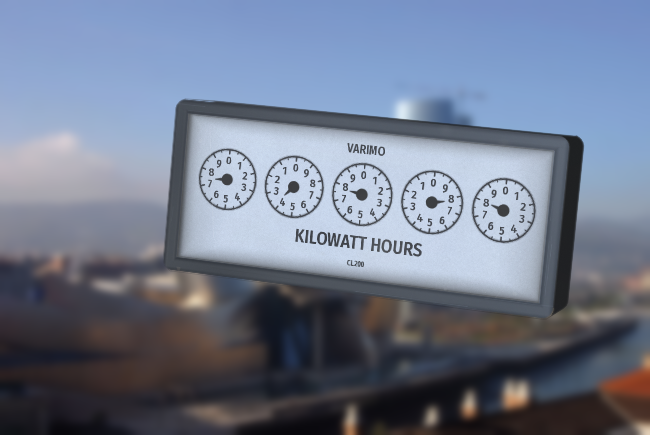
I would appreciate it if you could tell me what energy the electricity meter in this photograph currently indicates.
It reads 73778 kWh
